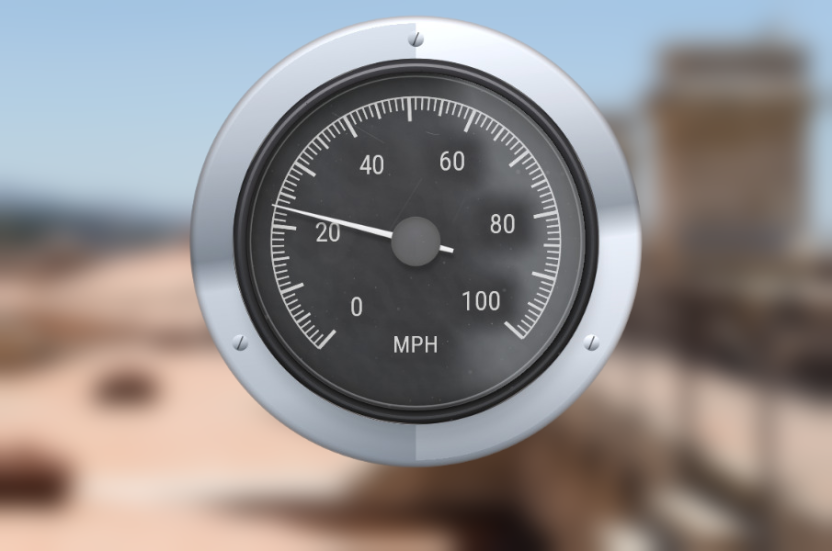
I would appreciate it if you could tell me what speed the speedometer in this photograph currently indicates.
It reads 23 mph
